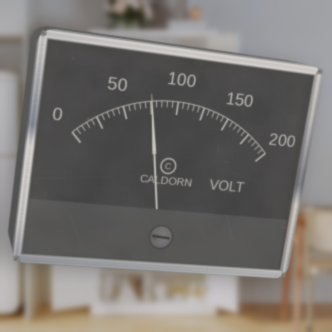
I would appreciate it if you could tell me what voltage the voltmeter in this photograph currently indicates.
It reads 75 V
